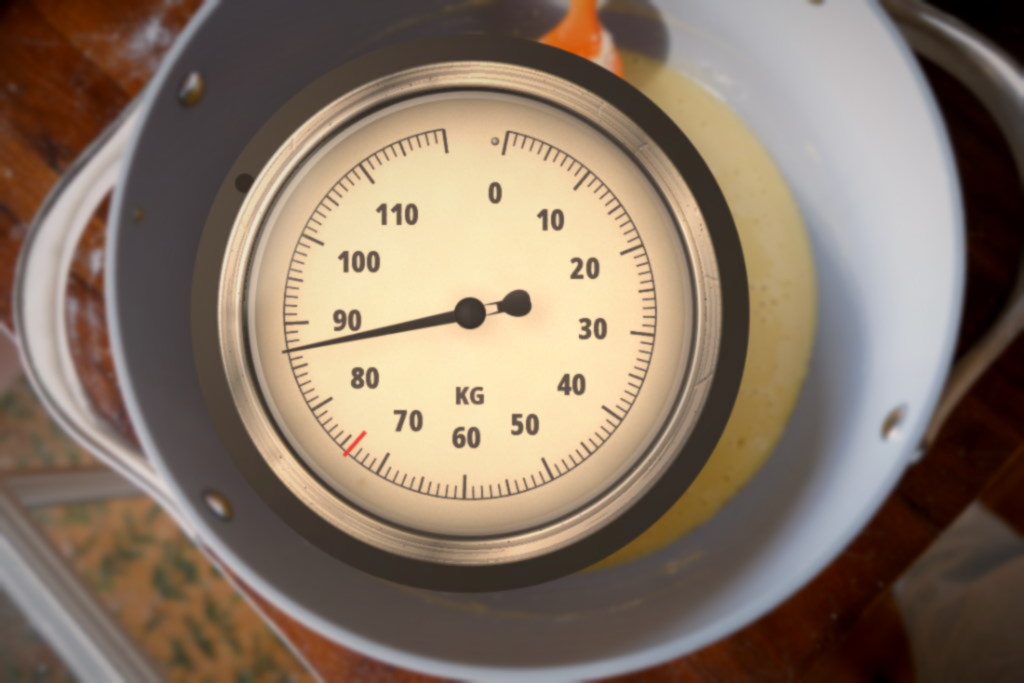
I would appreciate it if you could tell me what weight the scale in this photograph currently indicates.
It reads 87 kg
